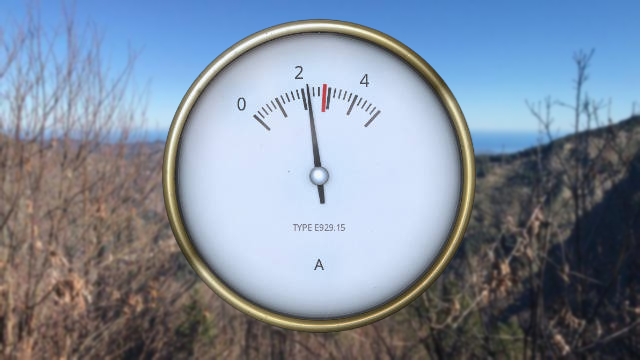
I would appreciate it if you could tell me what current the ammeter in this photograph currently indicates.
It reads 2.2 A
